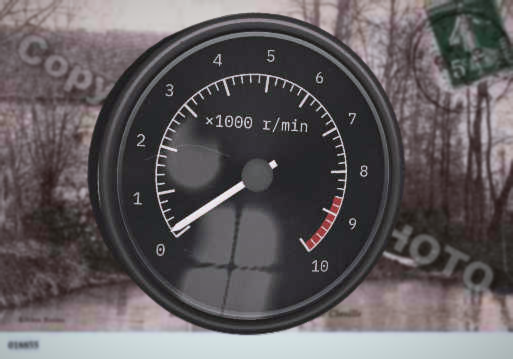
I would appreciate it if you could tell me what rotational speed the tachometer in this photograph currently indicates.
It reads 200 rpm
